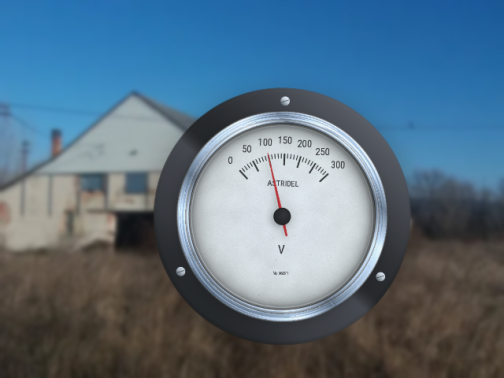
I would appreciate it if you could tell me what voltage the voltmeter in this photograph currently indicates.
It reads 100 V
